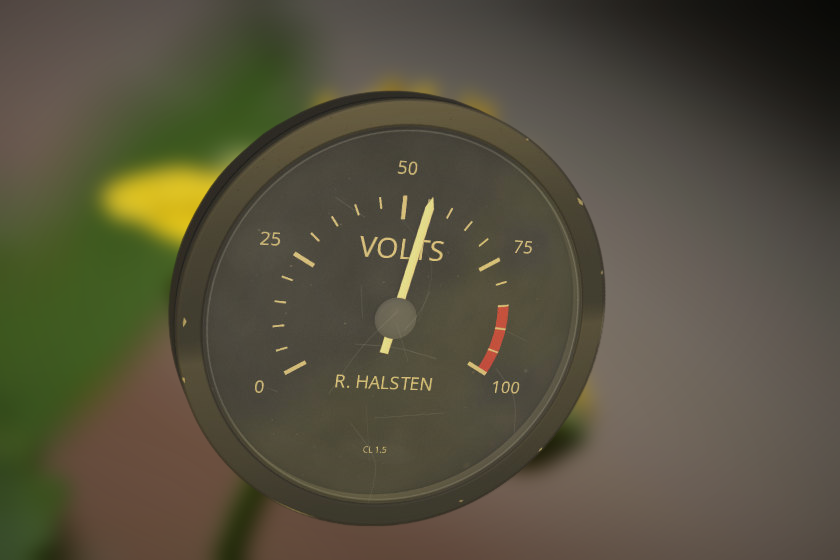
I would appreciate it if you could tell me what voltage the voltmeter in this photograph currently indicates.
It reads 55 V
